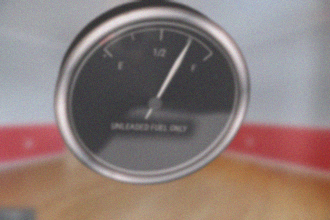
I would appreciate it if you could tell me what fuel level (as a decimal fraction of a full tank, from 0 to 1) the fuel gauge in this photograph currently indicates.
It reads 0.75
